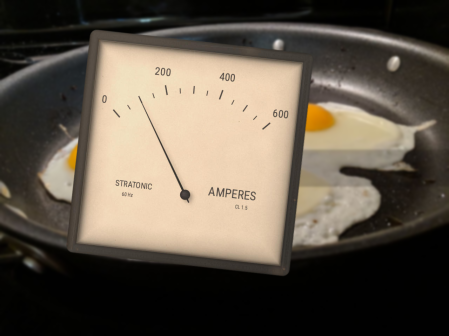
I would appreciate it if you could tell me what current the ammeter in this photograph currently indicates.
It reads 100 A
